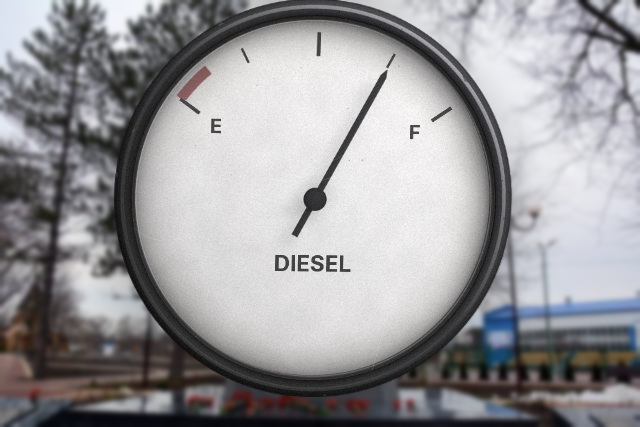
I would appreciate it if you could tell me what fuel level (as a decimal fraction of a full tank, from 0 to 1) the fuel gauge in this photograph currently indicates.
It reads 0.75
